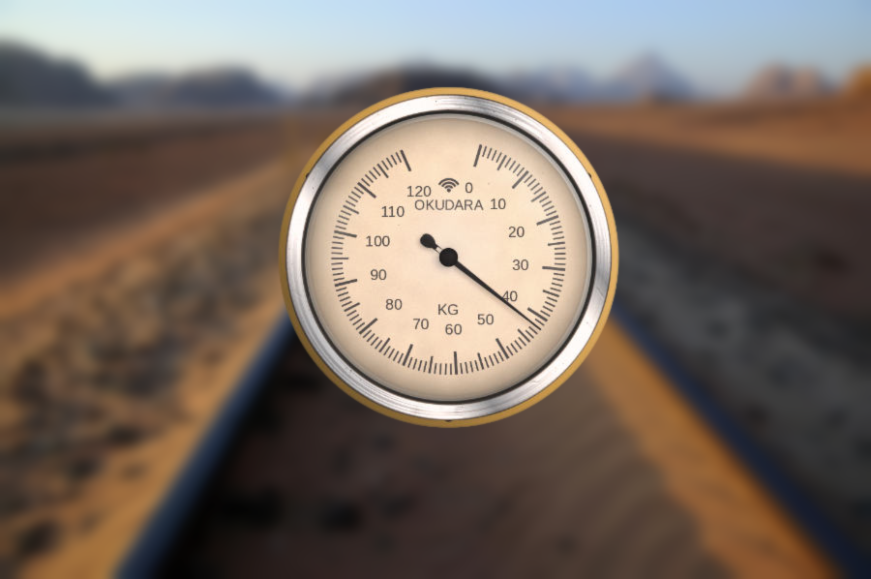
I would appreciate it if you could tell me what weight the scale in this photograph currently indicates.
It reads 42 kg
